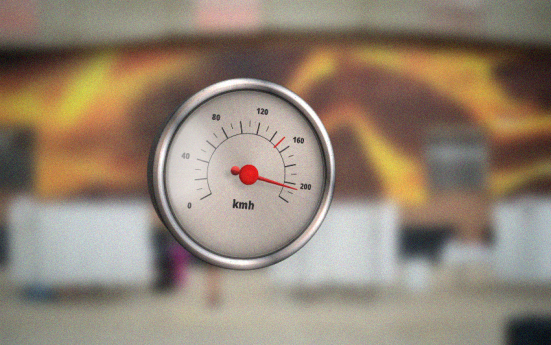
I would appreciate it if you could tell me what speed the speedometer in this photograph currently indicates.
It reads 205 km/h
